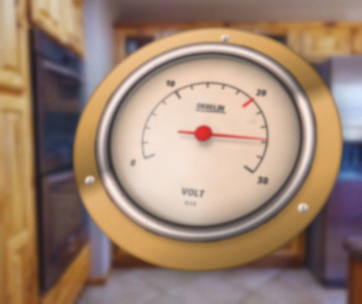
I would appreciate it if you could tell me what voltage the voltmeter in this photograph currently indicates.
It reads 26 V
